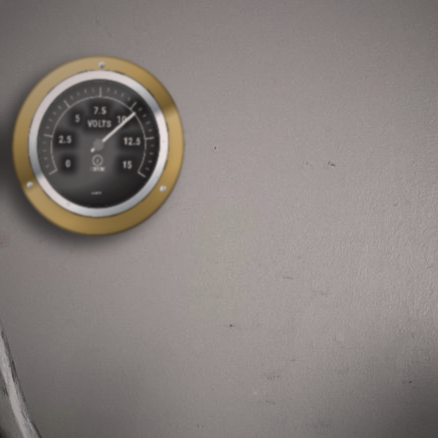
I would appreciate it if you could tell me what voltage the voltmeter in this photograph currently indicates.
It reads 10.5 V
